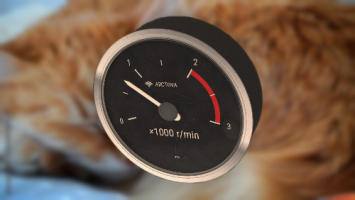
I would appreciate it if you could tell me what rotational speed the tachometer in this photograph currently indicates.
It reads 750 rpm
